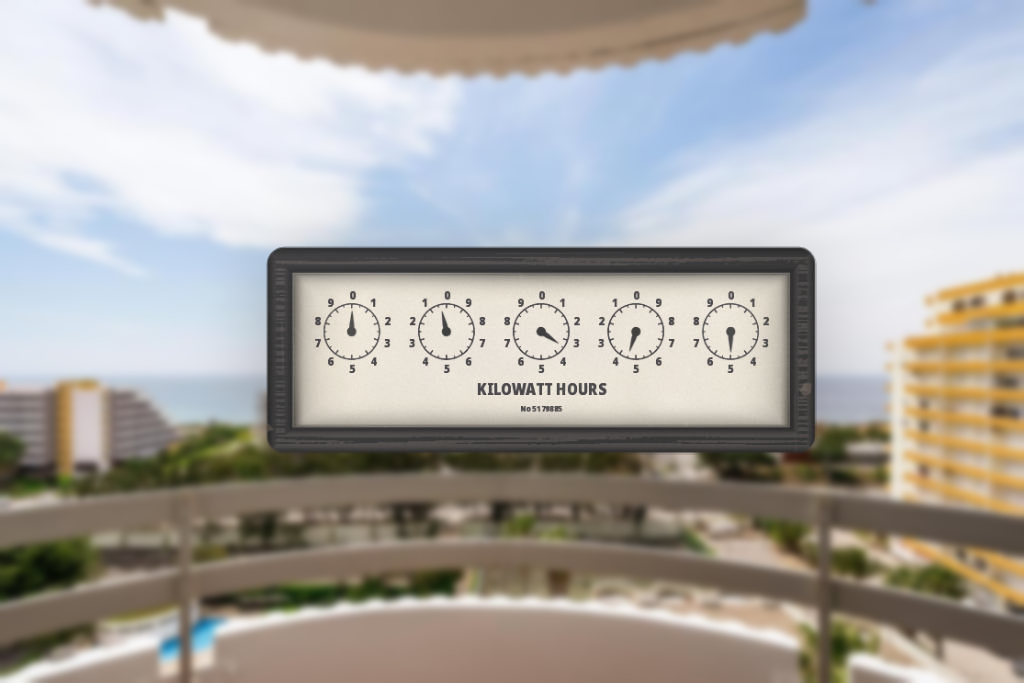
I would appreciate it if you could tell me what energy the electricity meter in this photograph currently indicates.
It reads 345 kWh
